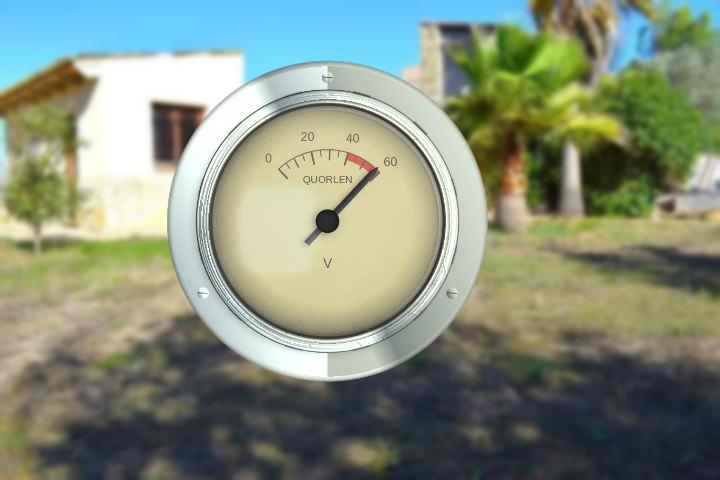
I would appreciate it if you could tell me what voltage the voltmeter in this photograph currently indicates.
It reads 57.5 V
